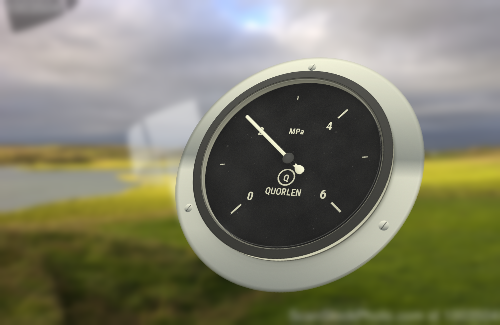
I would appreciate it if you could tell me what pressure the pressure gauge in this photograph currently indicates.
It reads 2 MPa
